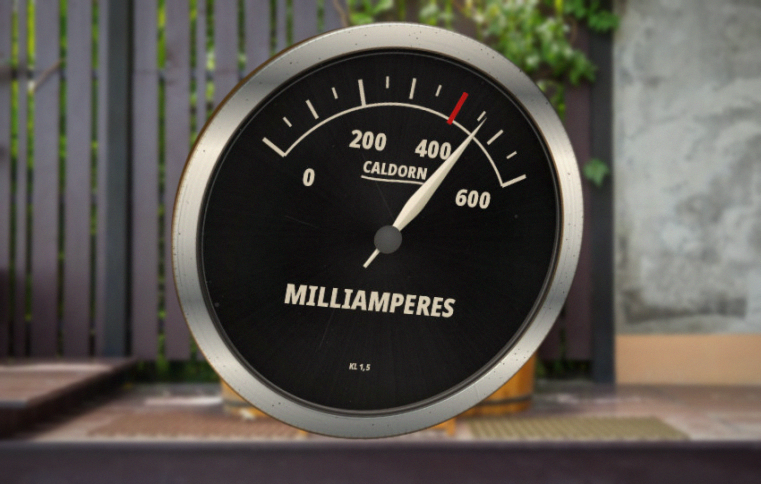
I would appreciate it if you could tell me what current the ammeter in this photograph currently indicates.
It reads 450 mA
